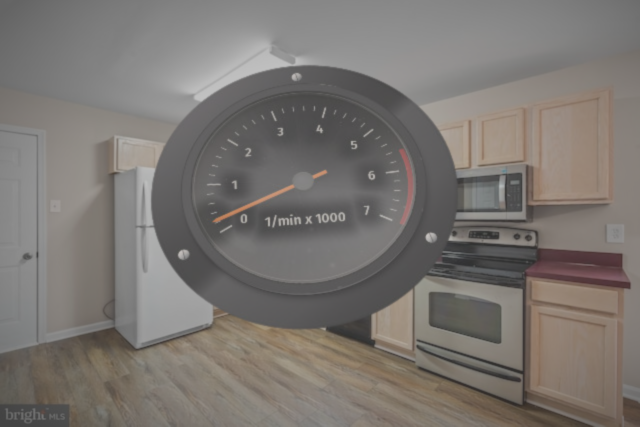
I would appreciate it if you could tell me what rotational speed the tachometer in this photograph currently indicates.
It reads 200 rpm
